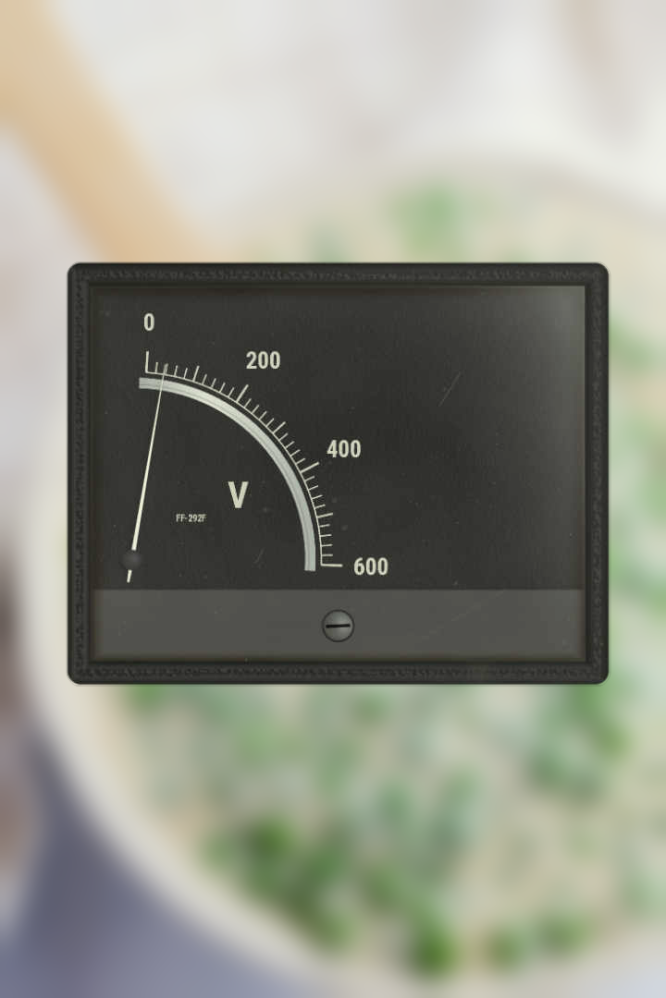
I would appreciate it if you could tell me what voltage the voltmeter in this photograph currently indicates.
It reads 40 V
